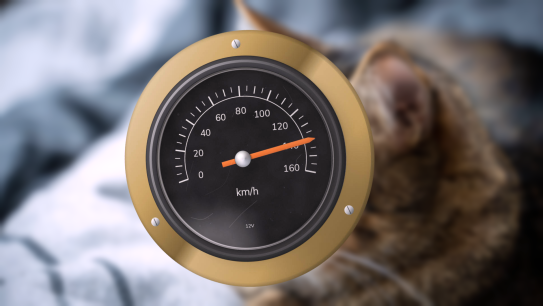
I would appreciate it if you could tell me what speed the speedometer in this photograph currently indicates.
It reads 140 km/h
